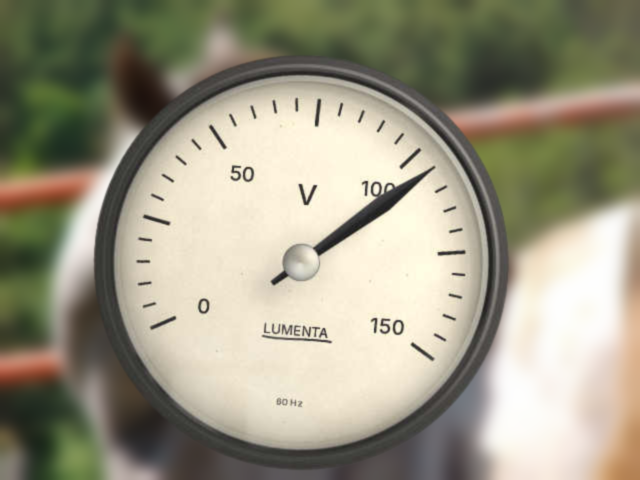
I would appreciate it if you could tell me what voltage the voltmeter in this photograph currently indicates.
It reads 105 V
